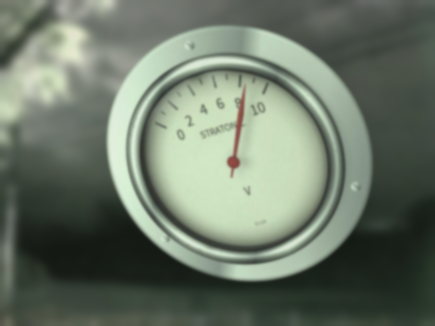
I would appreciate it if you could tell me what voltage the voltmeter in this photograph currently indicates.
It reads 8.5 V
